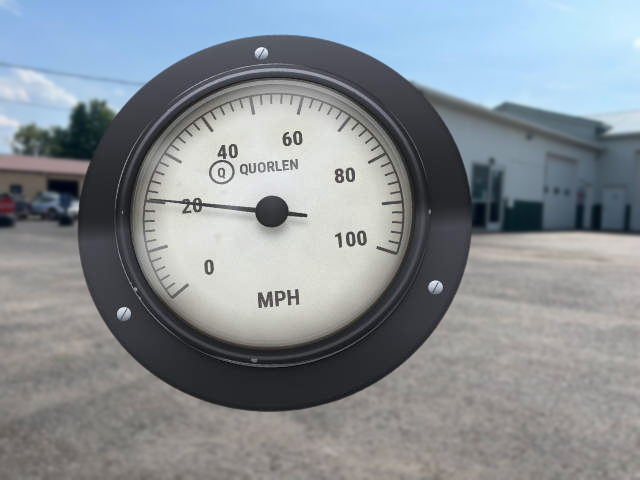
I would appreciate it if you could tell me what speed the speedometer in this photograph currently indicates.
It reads 20 mph
